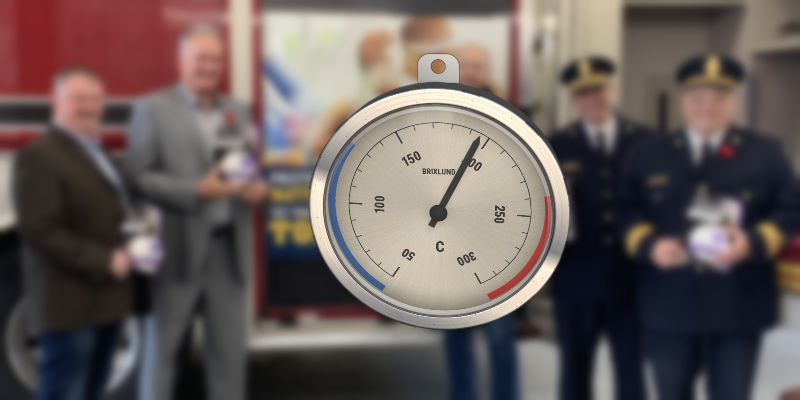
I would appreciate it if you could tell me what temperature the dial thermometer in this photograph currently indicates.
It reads 195 °C
